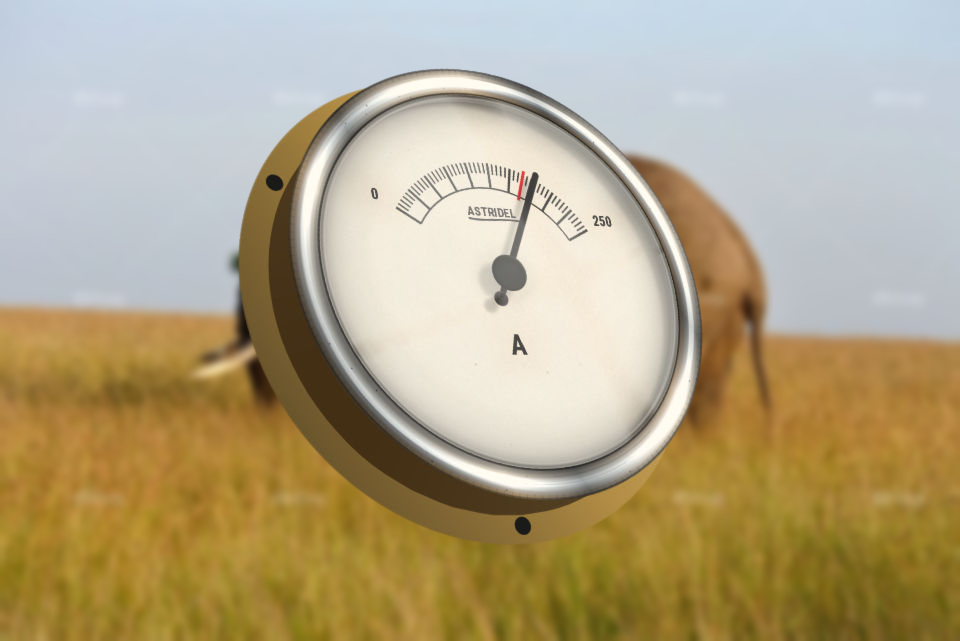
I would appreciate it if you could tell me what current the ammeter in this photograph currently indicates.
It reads 175 A
